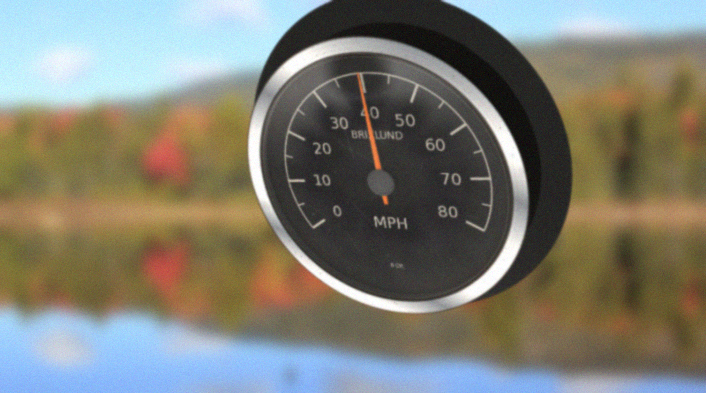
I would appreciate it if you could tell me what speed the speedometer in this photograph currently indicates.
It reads 40 mph
